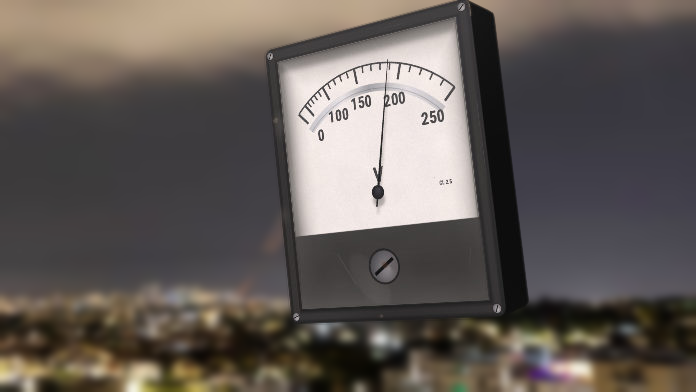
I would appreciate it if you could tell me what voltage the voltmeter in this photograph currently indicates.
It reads 190 V
